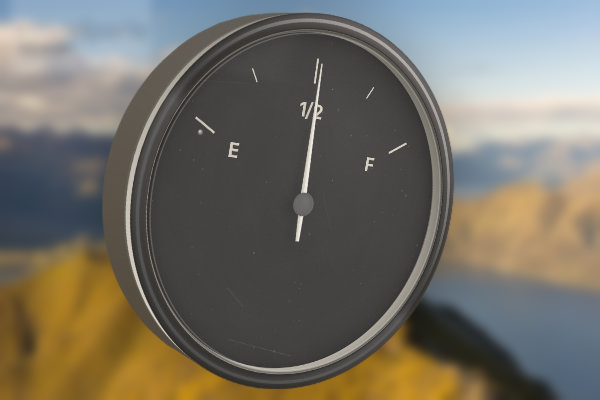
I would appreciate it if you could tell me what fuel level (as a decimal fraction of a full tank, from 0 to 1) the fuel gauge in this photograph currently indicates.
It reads 0.5
